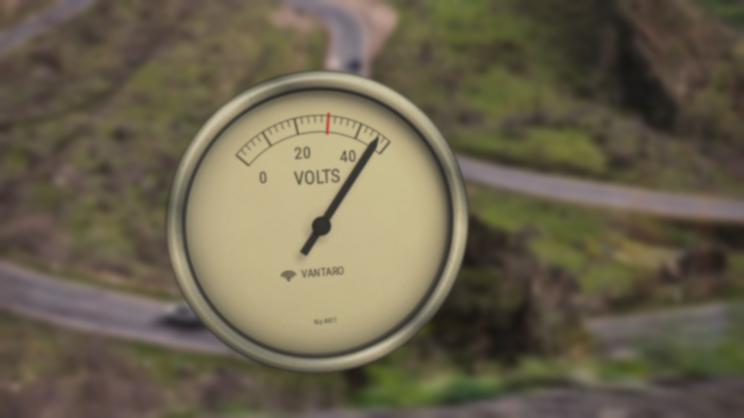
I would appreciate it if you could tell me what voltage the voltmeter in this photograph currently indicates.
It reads 46 V
